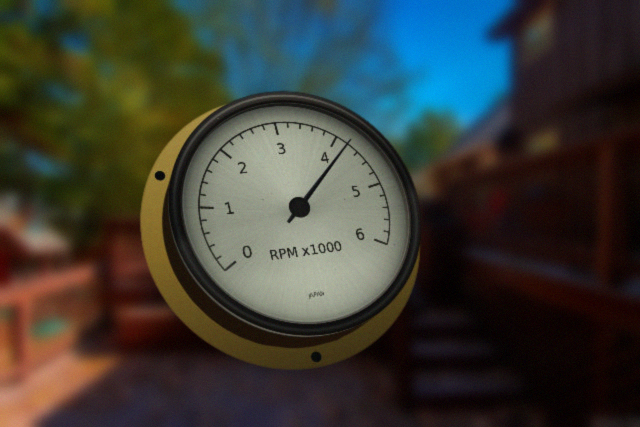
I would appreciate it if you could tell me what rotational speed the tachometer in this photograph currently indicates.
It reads 4200 rpm
